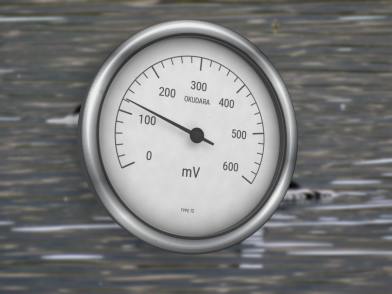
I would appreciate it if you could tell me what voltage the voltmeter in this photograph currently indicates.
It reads 120 mV
